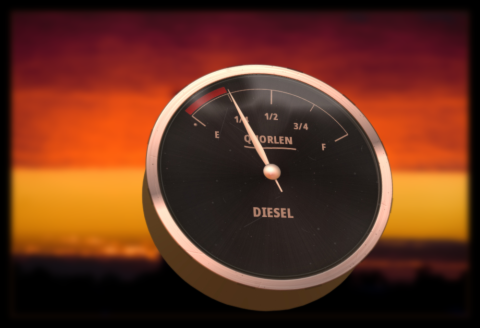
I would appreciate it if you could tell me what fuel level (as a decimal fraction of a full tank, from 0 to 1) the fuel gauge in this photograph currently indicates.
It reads 0.25
